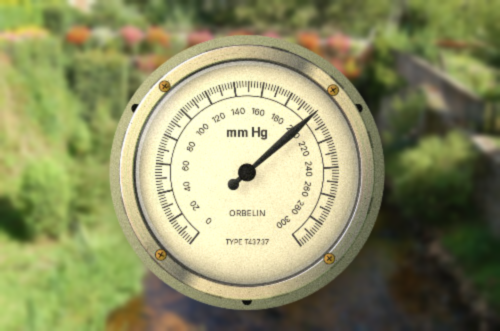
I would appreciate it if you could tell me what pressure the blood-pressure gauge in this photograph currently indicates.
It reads 200 mmHg
